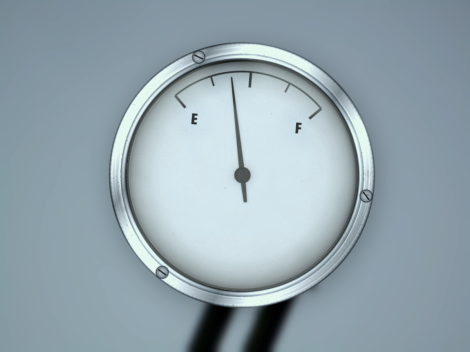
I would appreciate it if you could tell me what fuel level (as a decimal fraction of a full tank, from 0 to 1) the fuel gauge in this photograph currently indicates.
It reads 0.375
